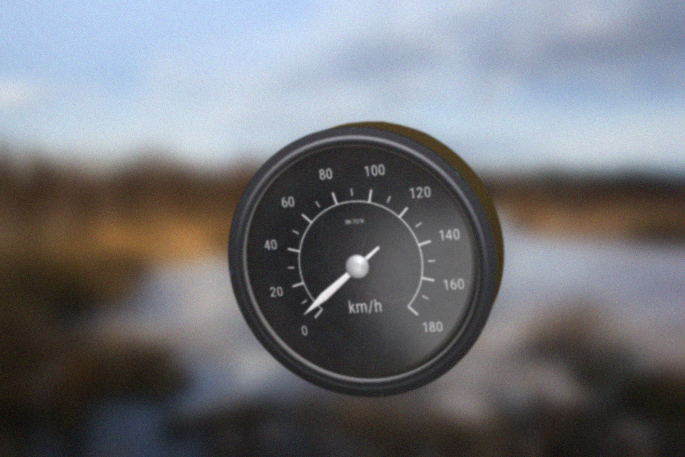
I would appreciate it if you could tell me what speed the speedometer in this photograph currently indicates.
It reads 5 km/h
